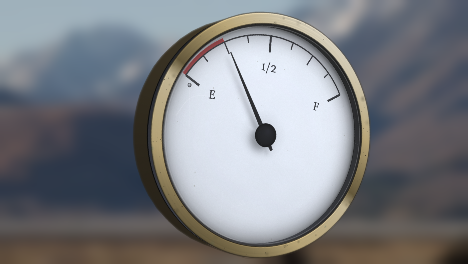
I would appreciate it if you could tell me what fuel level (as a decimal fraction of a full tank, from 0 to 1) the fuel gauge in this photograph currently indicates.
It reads 0.25
